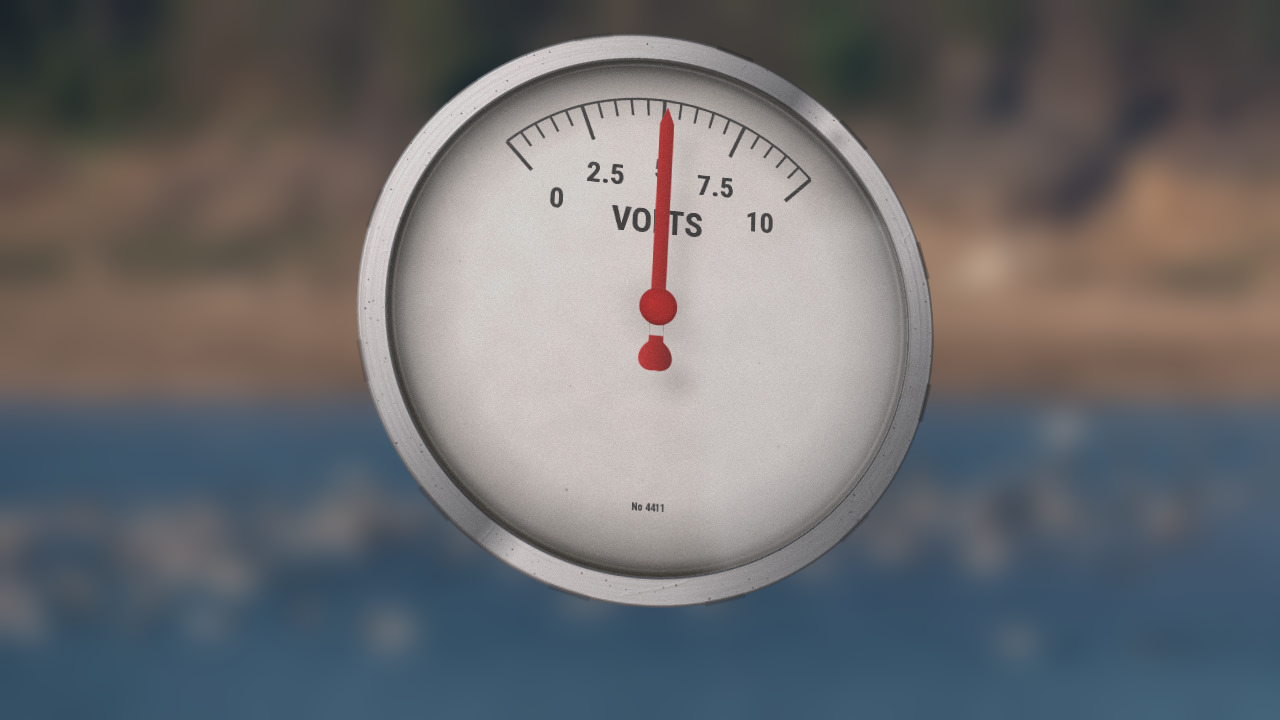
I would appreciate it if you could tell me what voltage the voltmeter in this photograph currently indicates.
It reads 5 V
